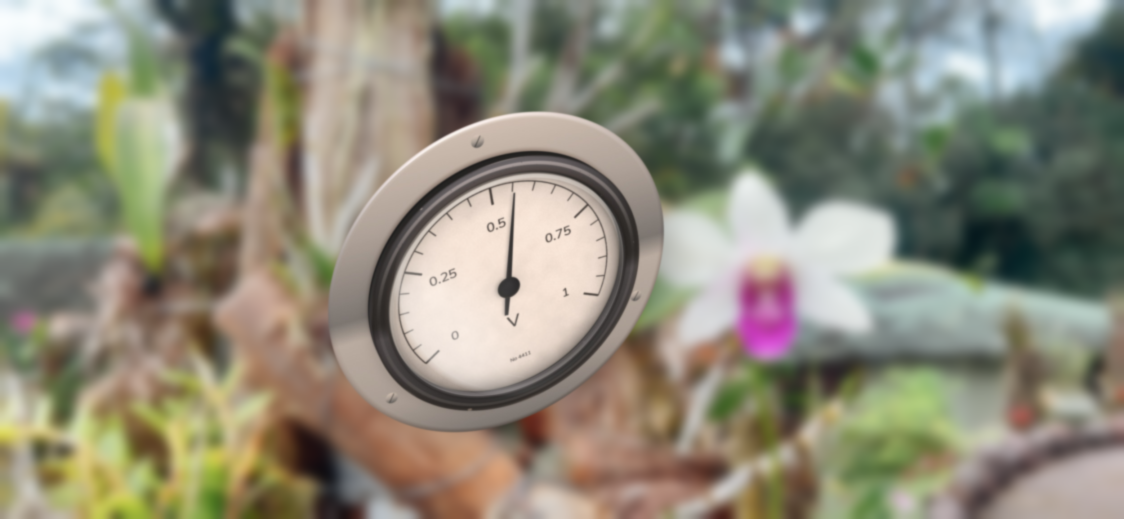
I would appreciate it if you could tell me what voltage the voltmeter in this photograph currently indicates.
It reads 0.55 V
